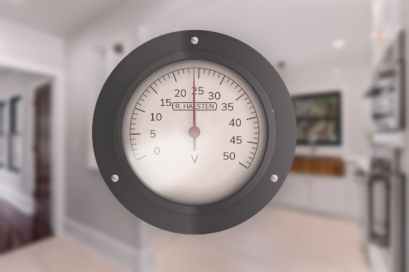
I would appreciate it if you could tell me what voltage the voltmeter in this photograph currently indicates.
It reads 24 V
